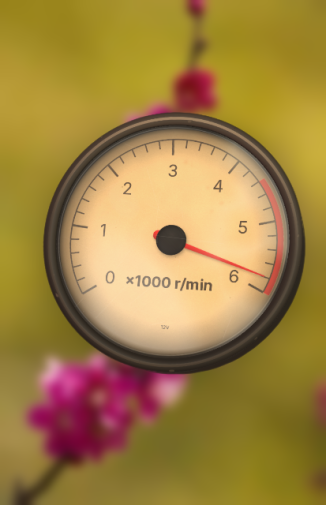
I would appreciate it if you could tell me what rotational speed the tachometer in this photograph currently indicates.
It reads 5800 rpm
